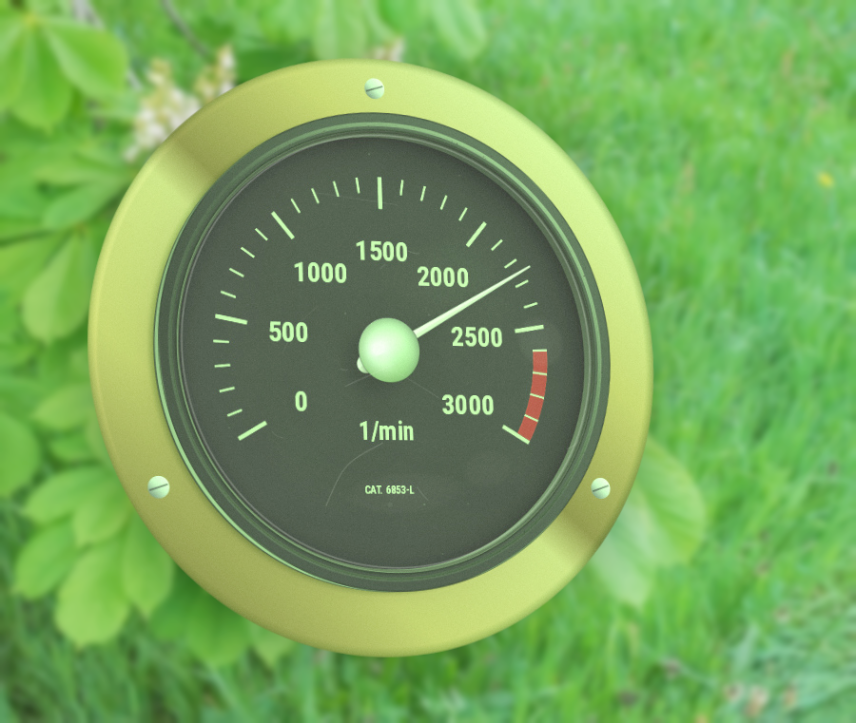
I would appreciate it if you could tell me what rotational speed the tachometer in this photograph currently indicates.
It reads 2250 rpm
